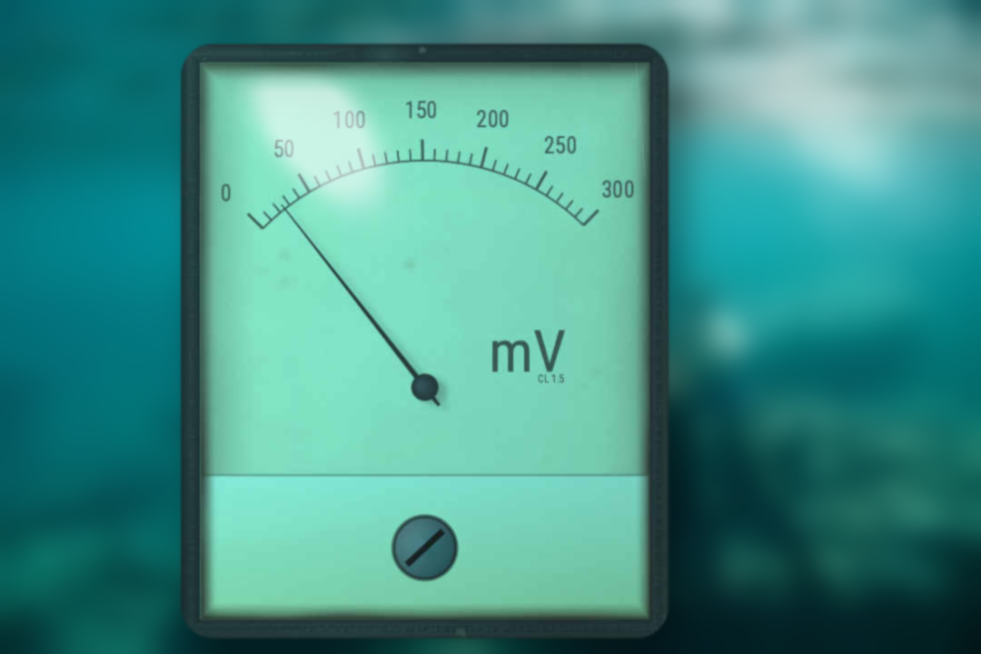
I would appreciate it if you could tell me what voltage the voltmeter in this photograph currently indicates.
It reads 25 mV
